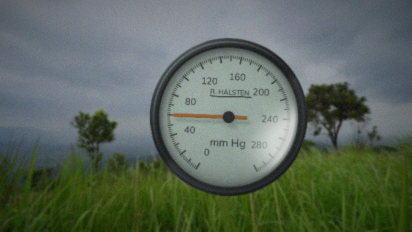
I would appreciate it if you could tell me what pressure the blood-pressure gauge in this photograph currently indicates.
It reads 60 mmHg
